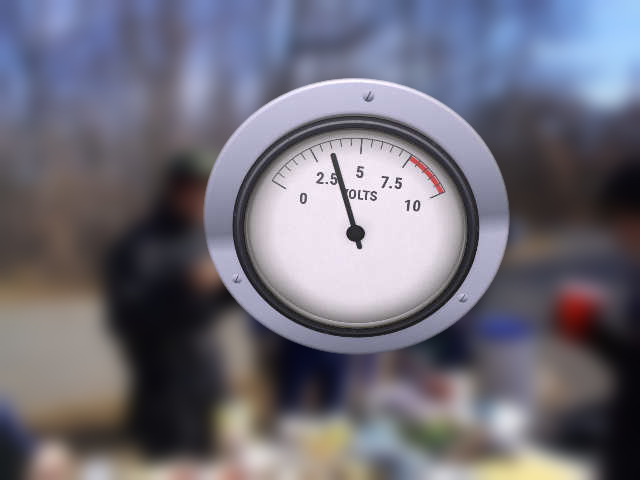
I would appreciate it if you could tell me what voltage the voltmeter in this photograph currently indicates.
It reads 3.5 V
